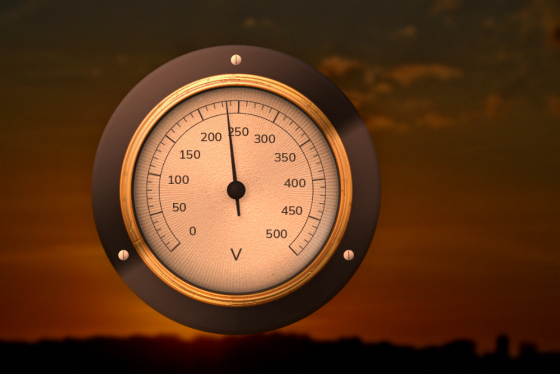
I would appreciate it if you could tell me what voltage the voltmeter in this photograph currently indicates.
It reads 235 V
